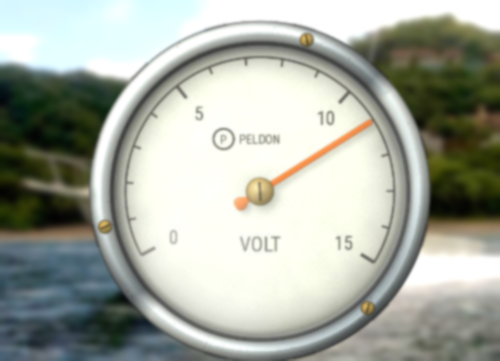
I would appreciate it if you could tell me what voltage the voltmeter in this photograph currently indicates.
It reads 11 V
